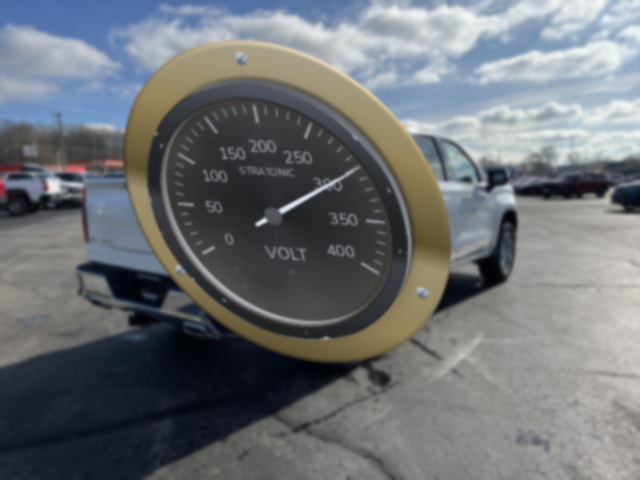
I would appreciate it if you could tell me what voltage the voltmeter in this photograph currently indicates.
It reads 300 V
